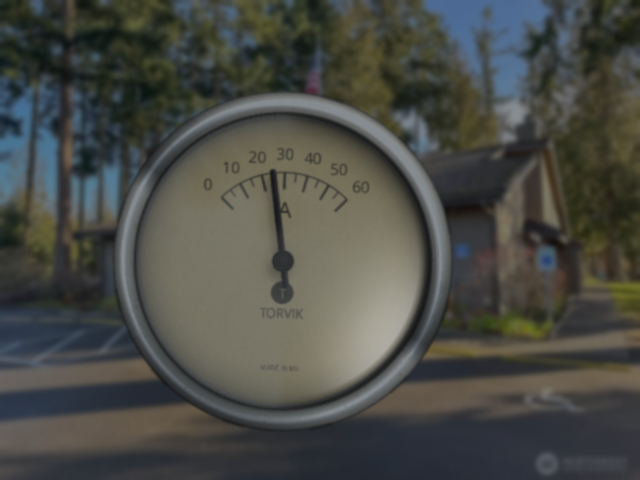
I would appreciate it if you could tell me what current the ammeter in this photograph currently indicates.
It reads 25 A
